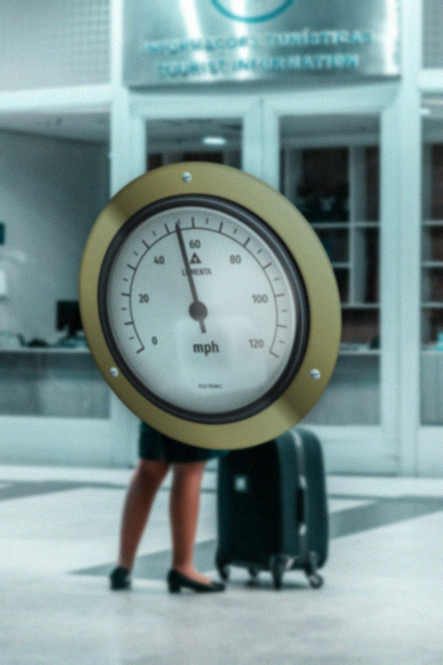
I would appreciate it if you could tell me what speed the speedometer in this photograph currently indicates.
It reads 55 mph
